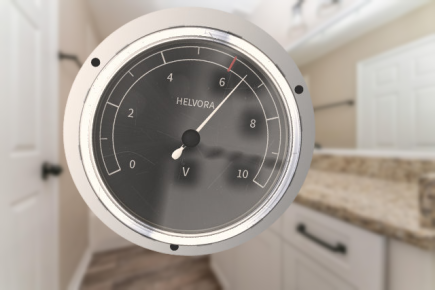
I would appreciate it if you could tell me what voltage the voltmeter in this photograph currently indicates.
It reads 6.5 V
